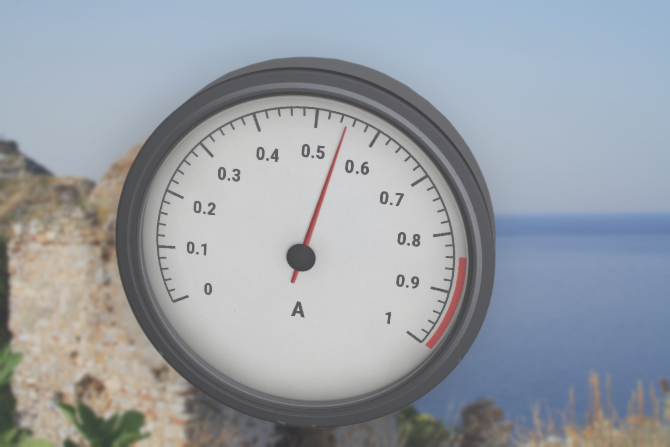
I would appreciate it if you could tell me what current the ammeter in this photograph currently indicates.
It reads 0.55 A
